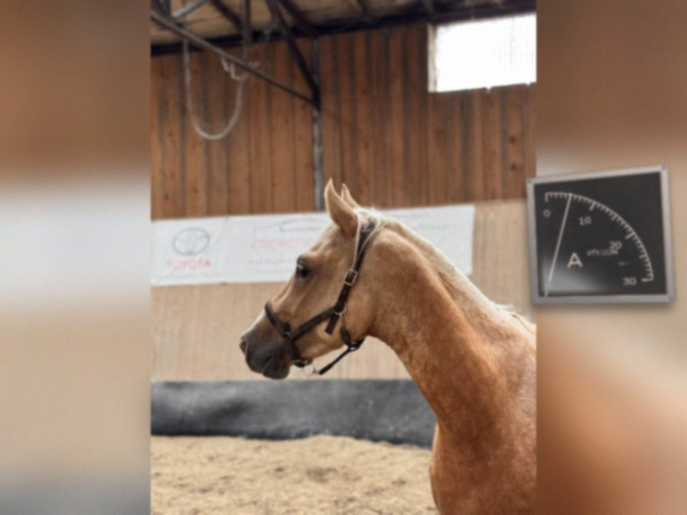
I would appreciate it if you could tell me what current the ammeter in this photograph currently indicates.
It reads 5 A
